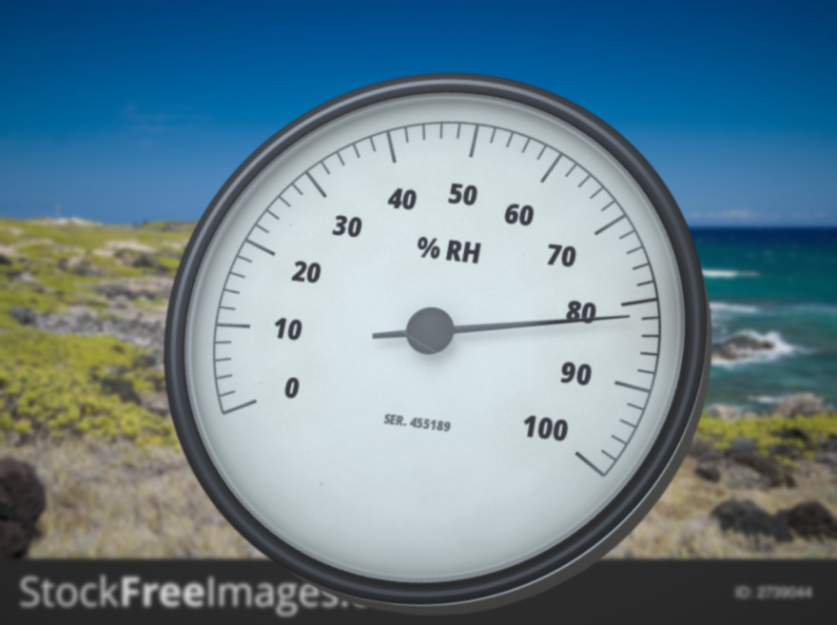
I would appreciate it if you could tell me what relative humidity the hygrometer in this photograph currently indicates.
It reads 82 %
